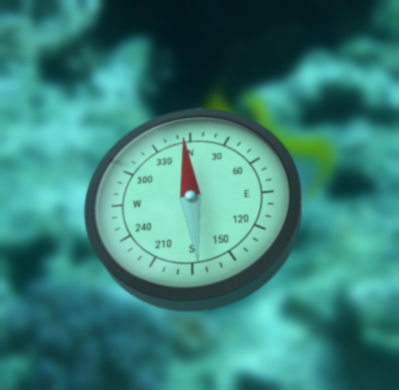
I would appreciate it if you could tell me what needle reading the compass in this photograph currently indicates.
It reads 355 °
